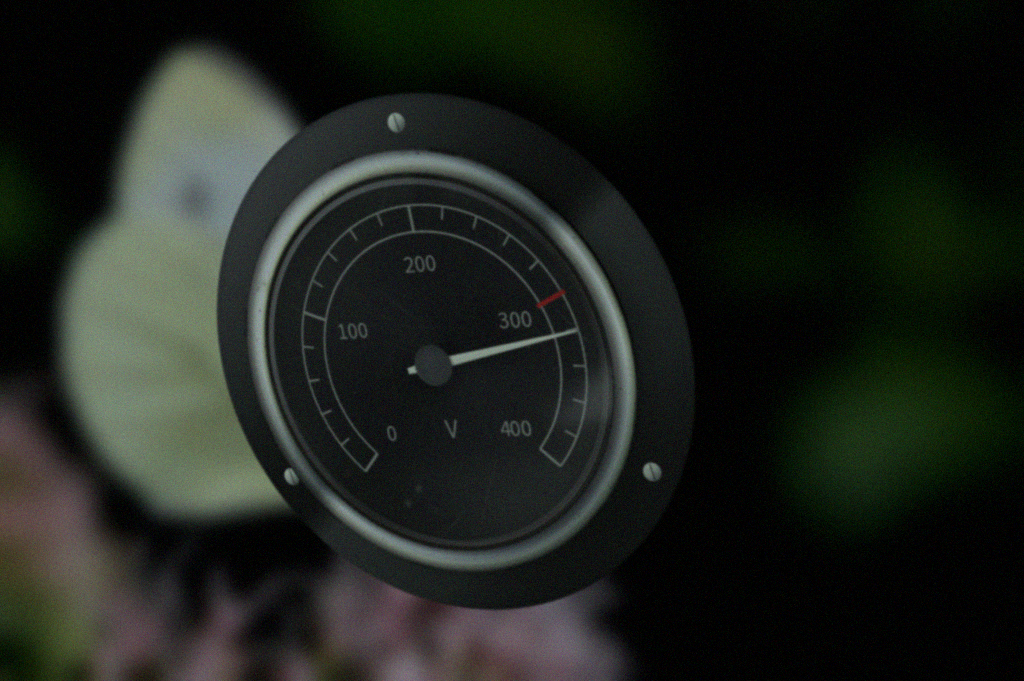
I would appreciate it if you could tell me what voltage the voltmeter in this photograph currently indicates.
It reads 320 V
